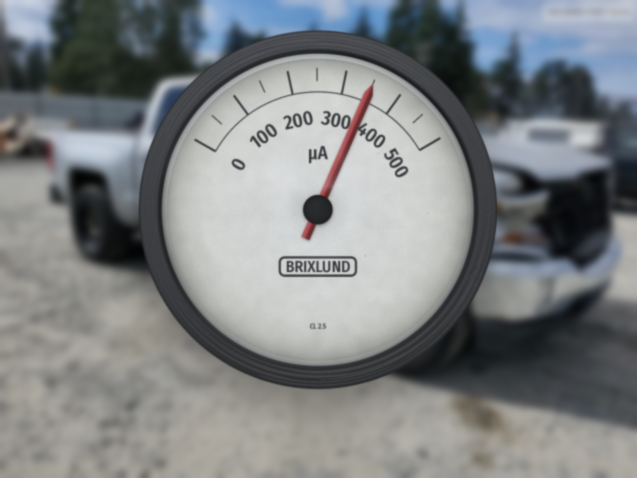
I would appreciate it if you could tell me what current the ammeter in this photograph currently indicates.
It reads 350 µA
